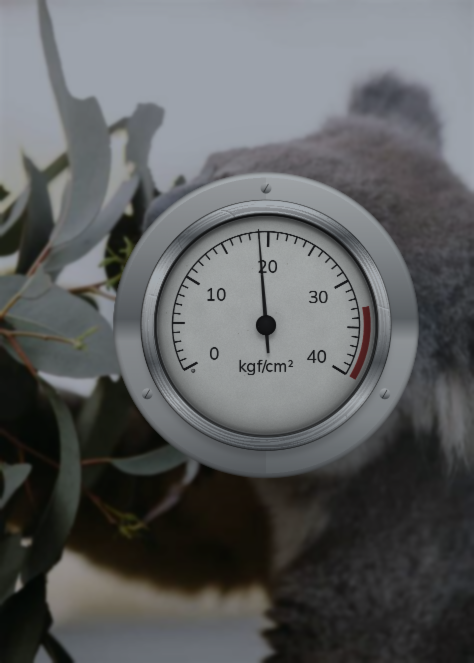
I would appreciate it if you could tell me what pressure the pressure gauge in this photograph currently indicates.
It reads 19 kg/cm²
